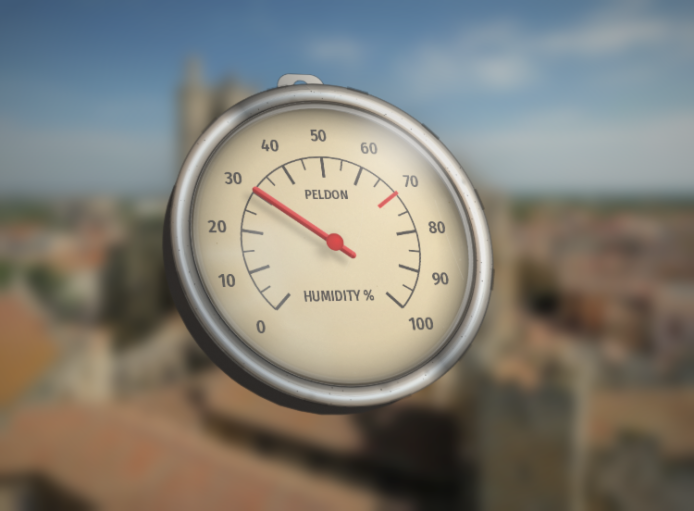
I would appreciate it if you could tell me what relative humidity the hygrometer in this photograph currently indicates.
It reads 30 %
